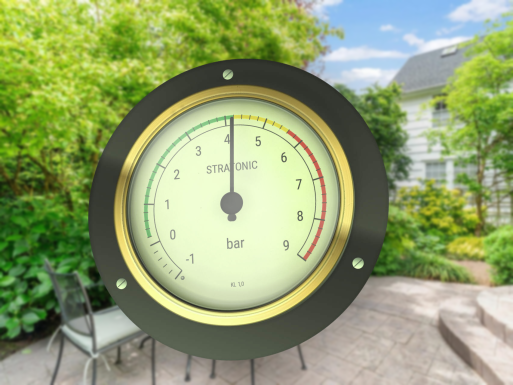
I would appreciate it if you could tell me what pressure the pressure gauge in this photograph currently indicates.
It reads 4.2 bar
